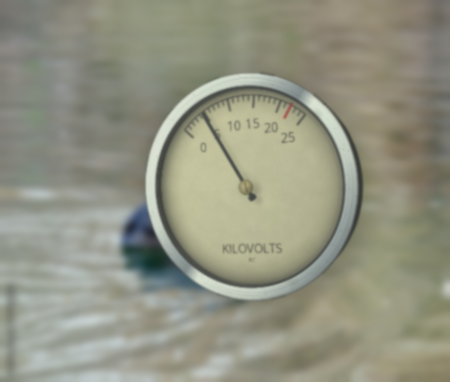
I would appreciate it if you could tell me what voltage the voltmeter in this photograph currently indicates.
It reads 5 kV
